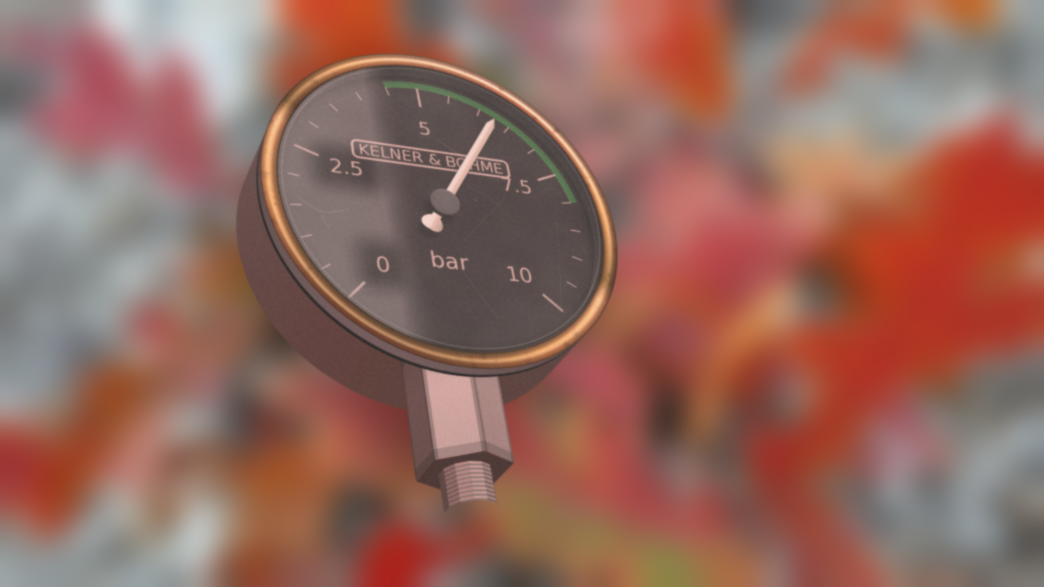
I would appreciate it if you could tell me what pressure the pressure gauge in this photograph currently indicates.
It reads 6.25 bar
